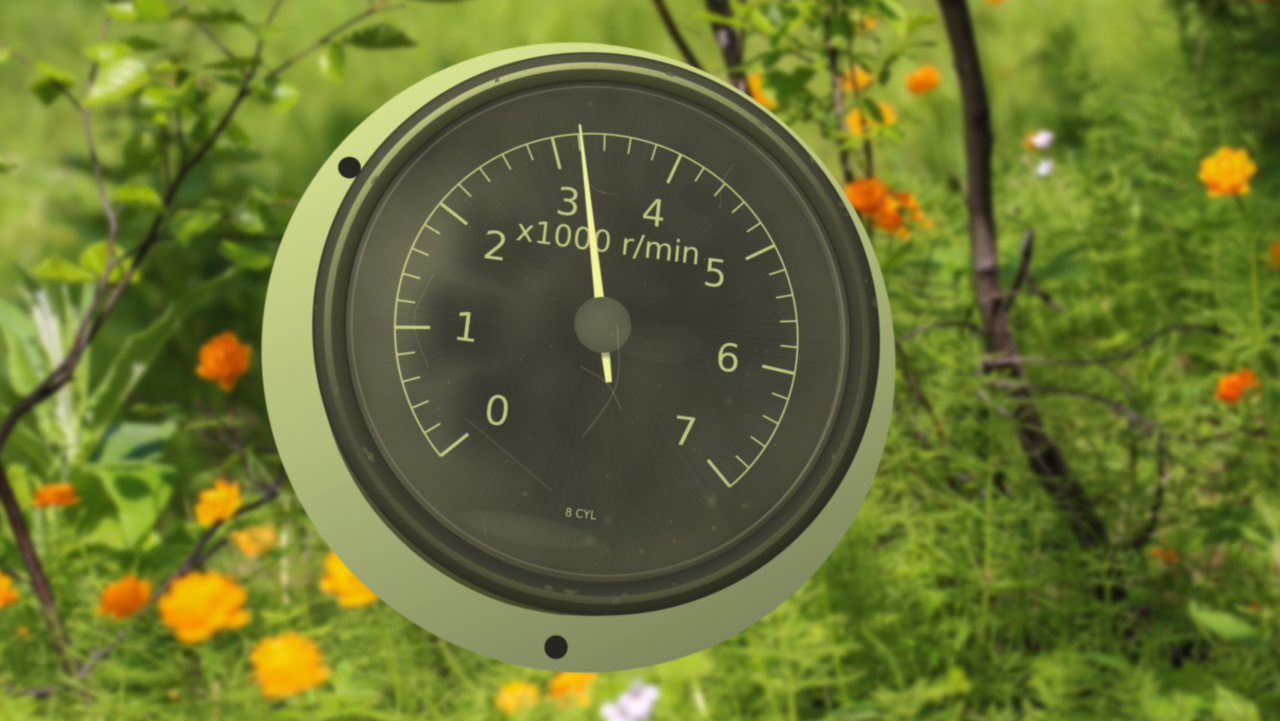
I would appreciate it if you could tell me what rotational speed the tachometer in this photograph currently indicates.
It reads 3200 rpm
